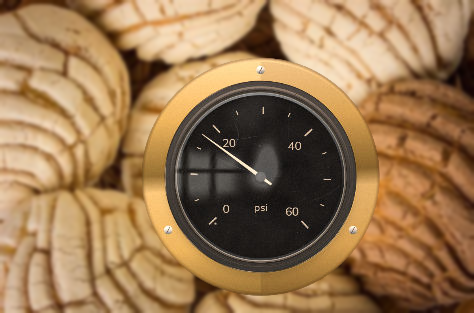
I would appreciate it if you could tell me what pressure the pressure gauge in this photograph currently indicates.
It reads 17.5 psi
